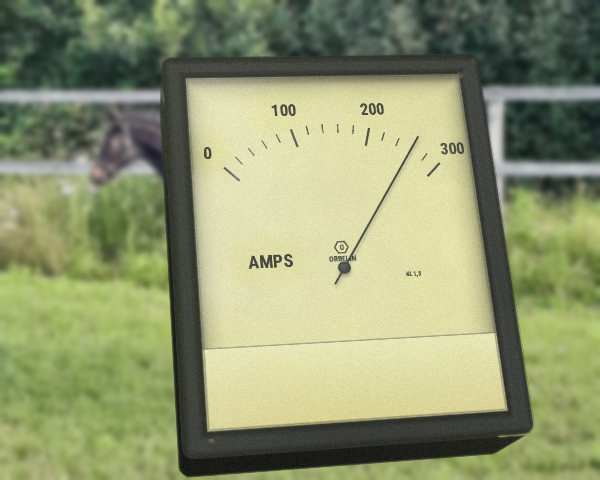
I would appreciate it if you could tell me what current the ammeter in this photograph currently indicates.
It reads 260 A
